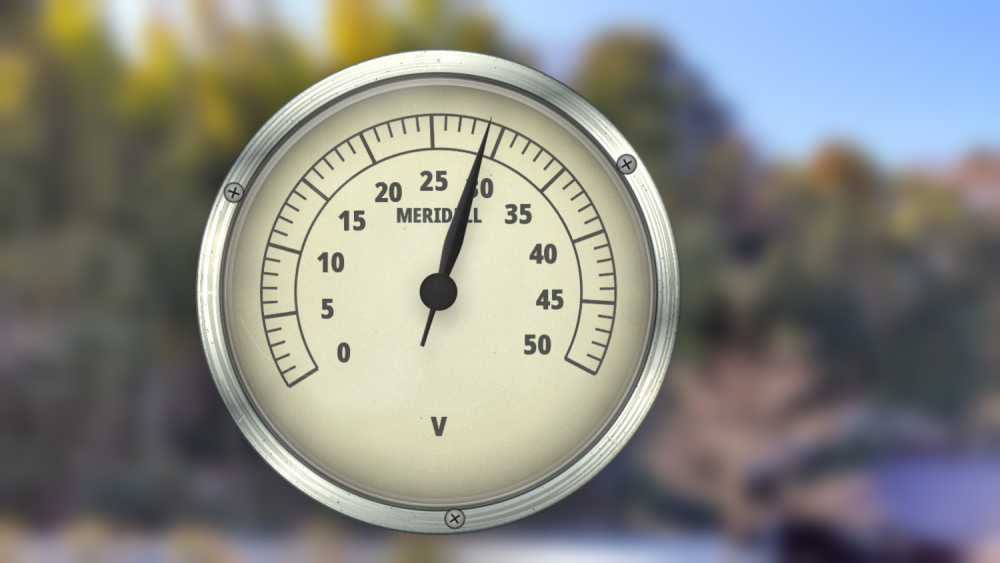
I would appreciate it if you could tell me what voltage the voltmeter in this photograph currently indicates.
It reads 29 V
